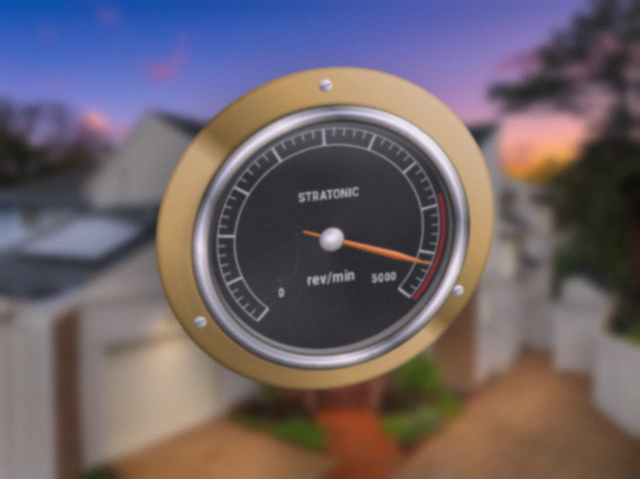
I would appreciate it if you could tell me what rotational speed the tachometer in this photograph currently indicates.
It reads 4600 rpm
